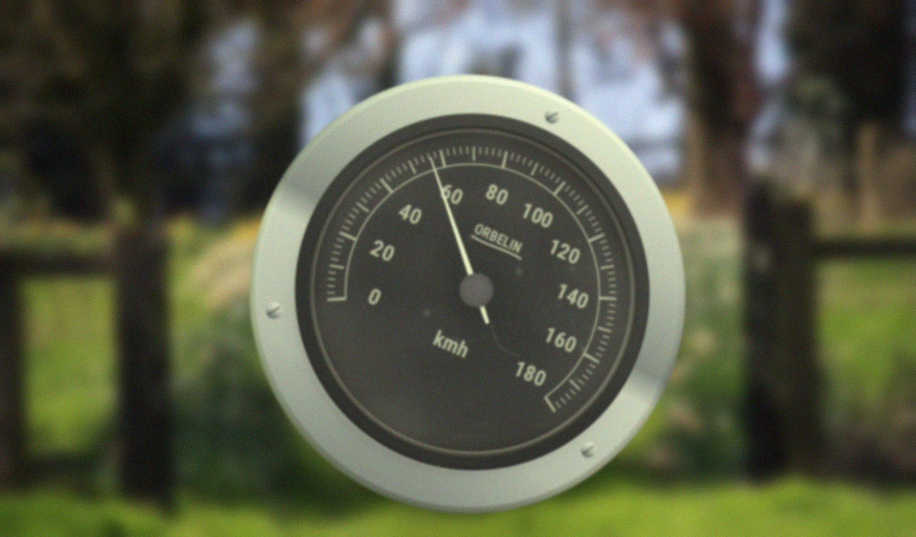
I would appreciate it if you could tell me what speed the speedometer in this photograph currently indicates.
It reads 56 km/h
